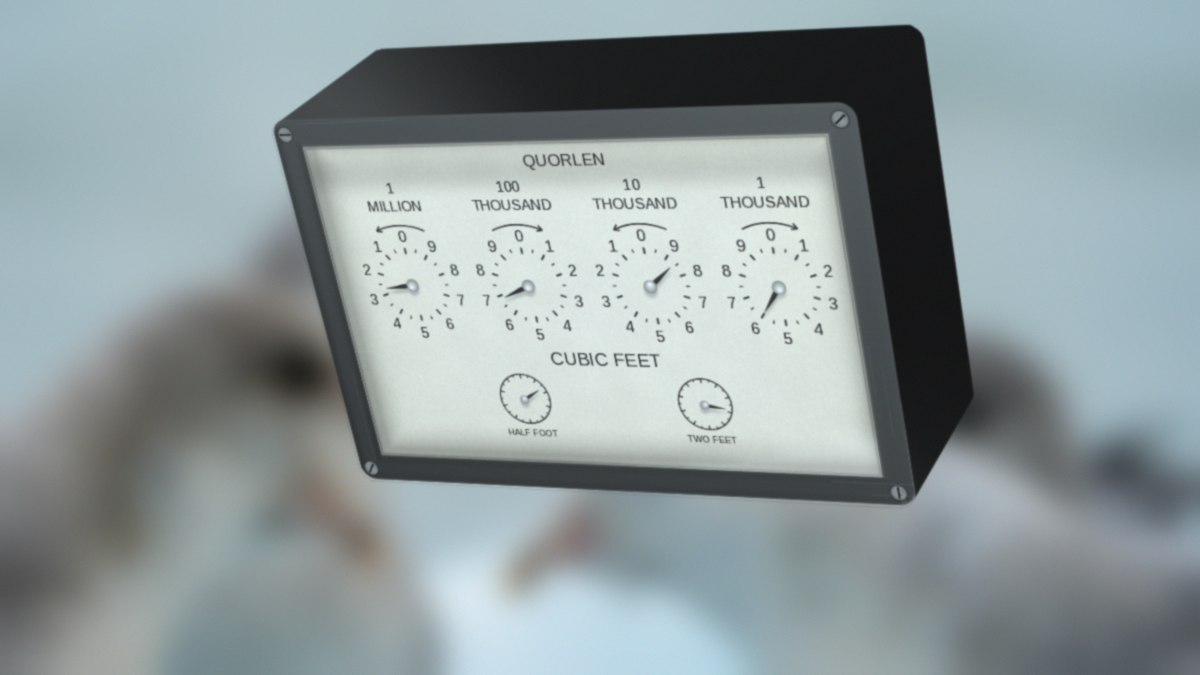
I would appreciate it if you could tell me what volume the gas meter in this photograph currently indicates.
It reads 268600 ft³
